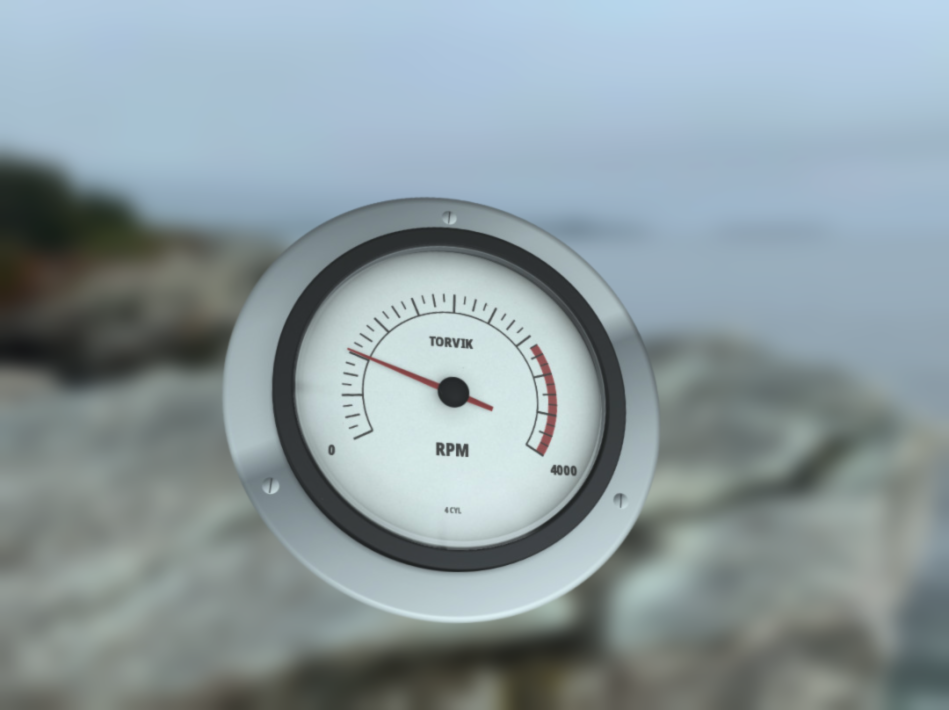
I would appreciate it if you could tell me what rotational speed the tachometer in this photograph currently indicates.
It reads 800 rpm
